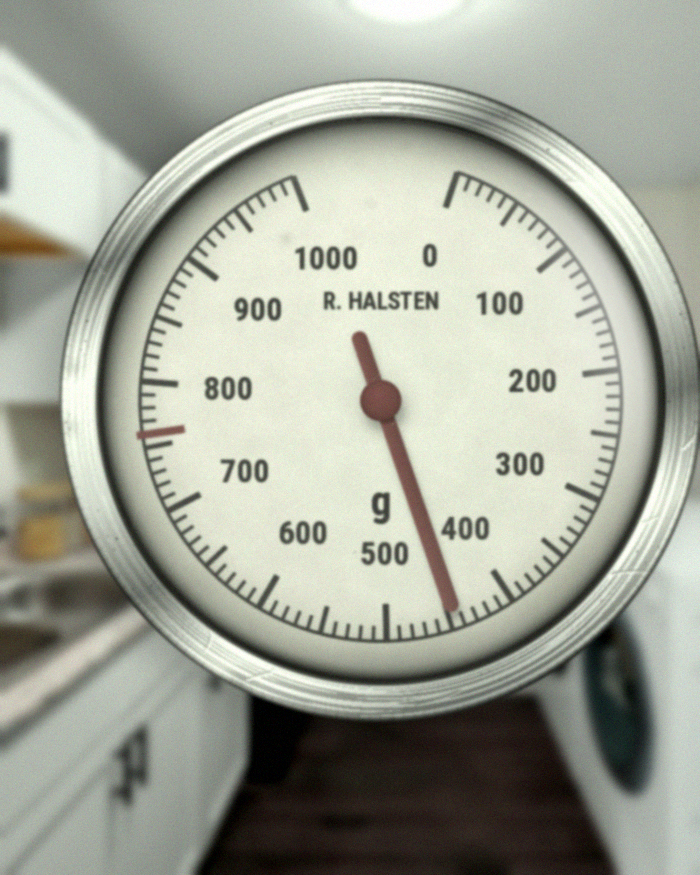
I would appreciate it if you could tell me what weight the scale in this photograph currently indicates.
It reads 445 g
